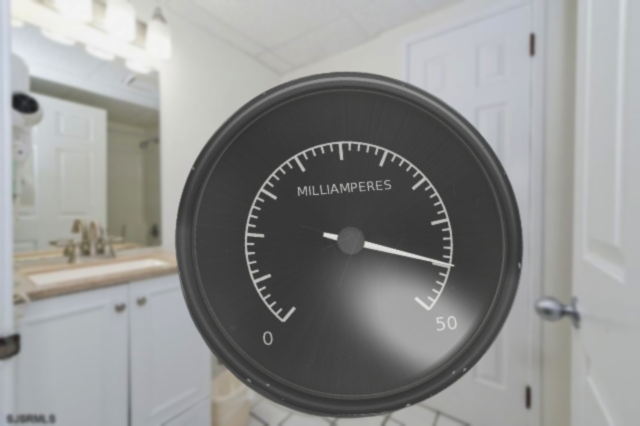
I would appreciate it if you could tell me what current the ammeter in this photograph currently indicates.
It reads 45 mA
